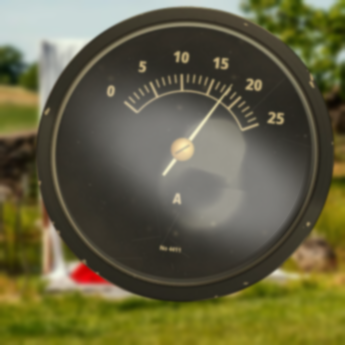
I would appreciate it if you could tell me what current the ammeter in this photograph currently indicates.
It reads 18 A
